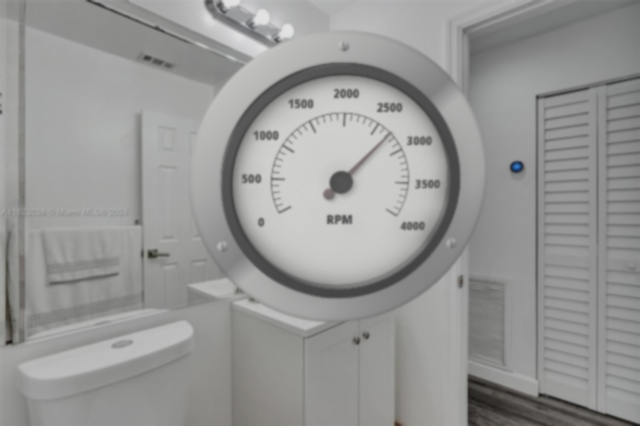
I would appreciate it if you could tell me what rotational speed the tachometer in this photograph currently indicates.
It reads 2700 rpm
